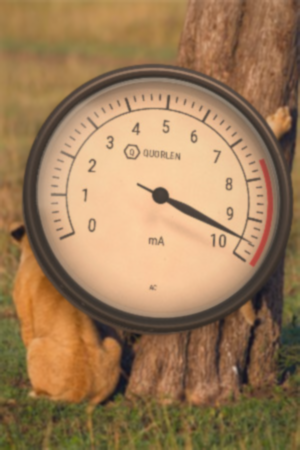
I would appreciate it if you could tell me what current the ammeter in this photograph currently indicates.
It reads 9.6 mA
